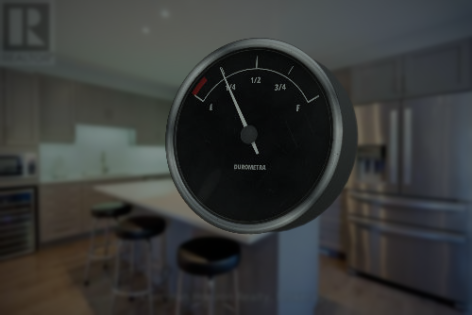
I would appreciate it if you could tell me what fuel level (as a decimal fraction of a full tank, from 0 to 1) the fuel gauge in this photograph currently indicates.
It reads 0.25
